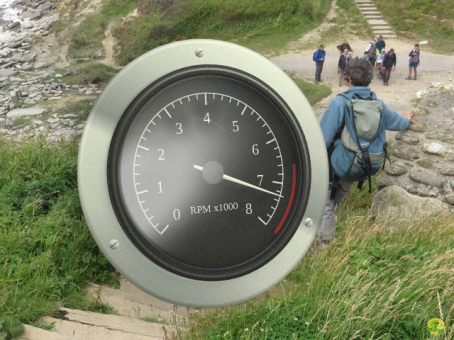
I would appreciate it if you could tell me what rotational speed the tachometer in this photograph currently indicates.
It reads 7300 rpm
